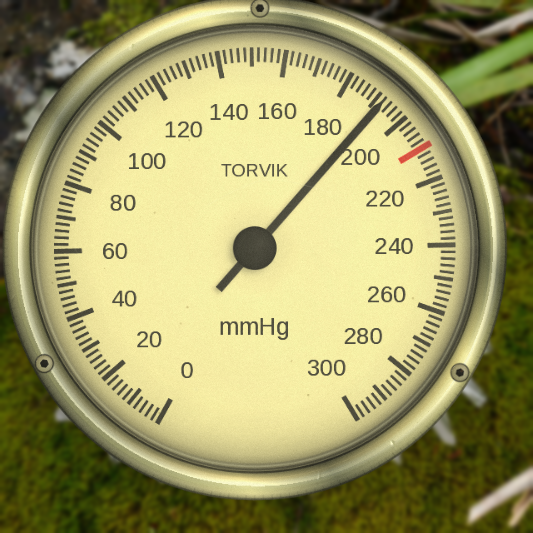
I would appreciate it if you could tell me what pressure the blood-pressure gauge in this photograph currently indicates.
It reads 192 mmHg
